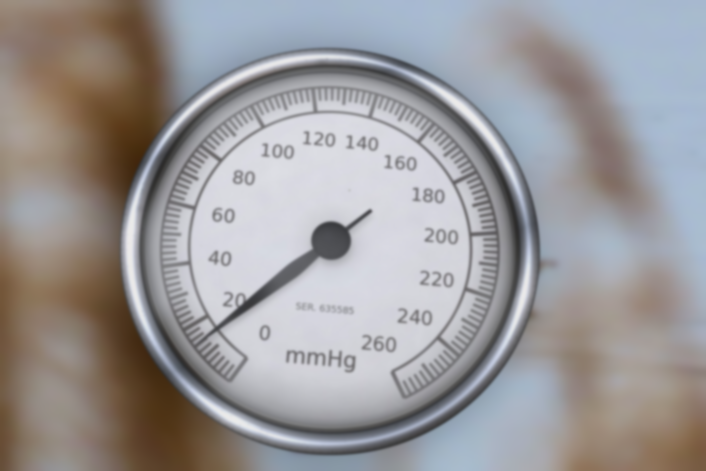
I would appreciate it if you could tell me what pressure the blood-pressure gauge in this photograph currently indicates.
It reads 14 mmHg
